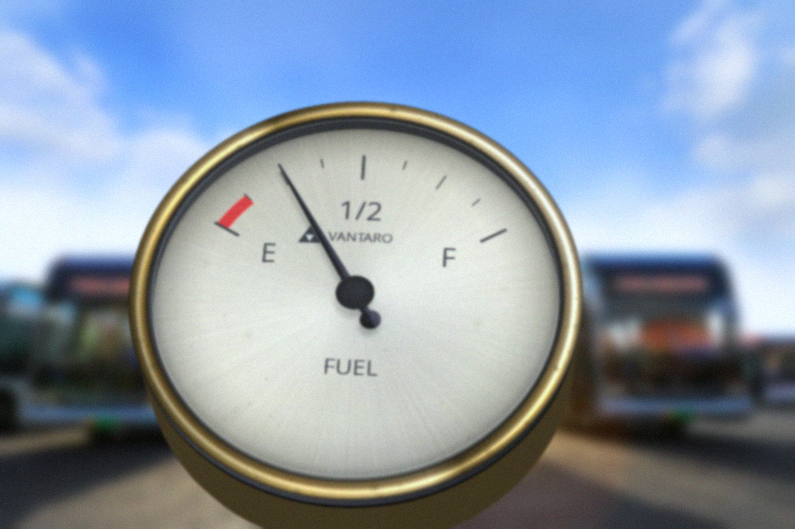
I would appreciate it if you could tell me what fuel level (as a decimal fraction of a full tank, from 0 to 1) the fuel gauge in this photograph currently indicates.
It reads 0.25
